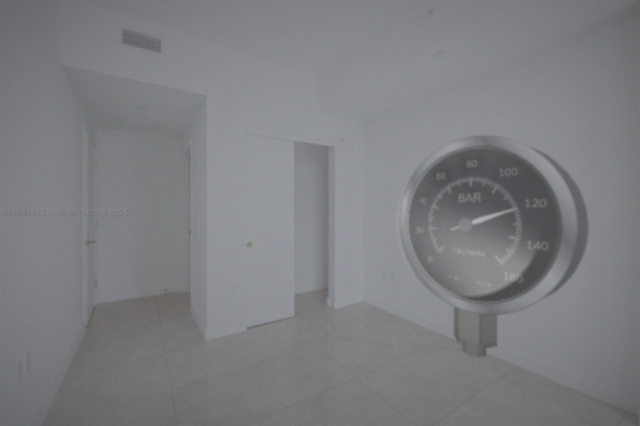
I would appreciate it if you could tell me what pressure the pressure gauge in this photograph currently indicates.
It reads 120 bar
